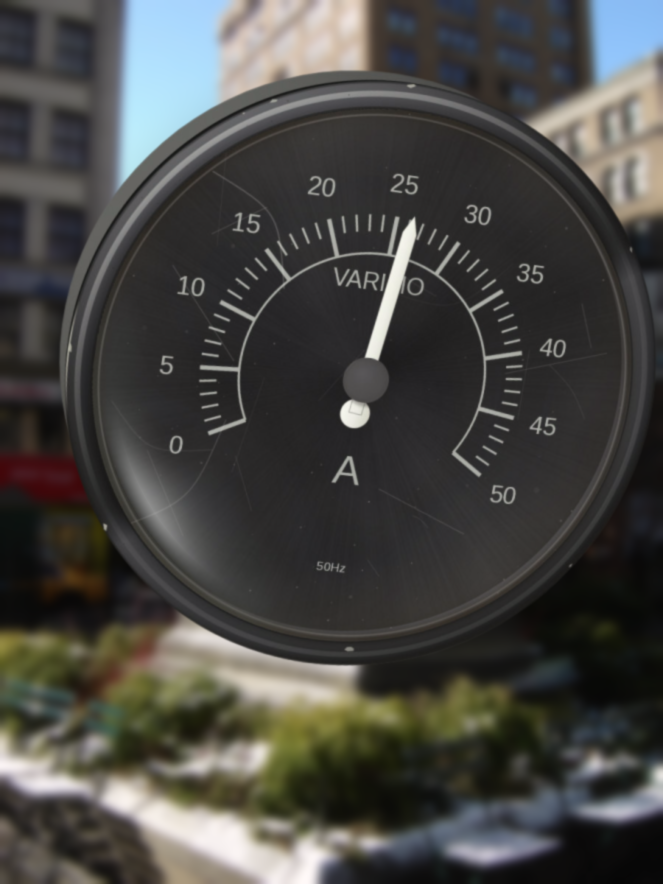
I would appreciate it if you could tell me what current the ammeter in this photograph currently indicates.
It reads 26 A
